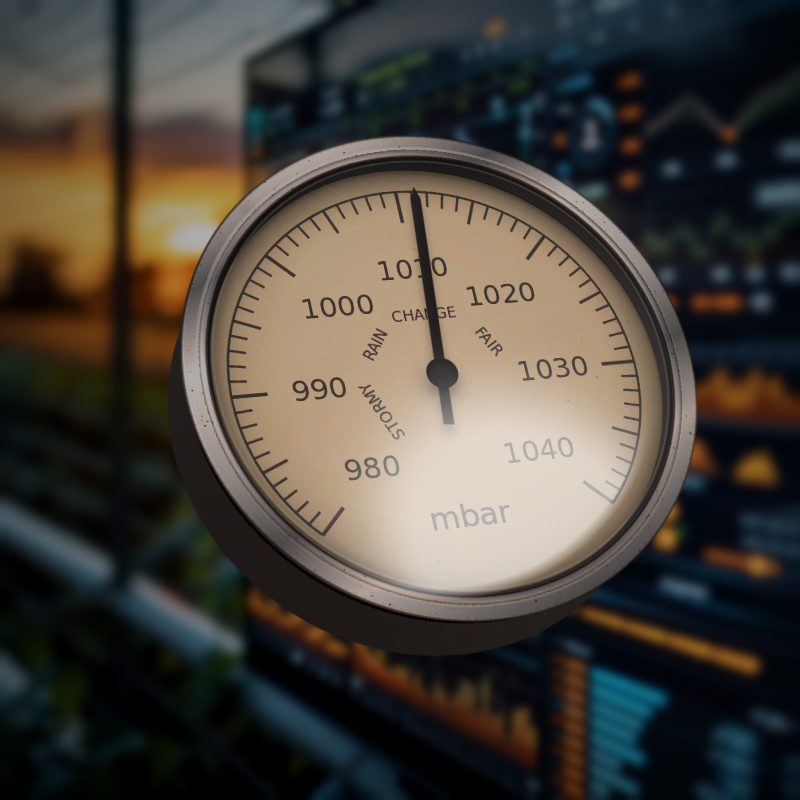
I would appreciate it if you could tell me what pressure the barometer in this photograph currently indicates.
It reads 1011 mbar
